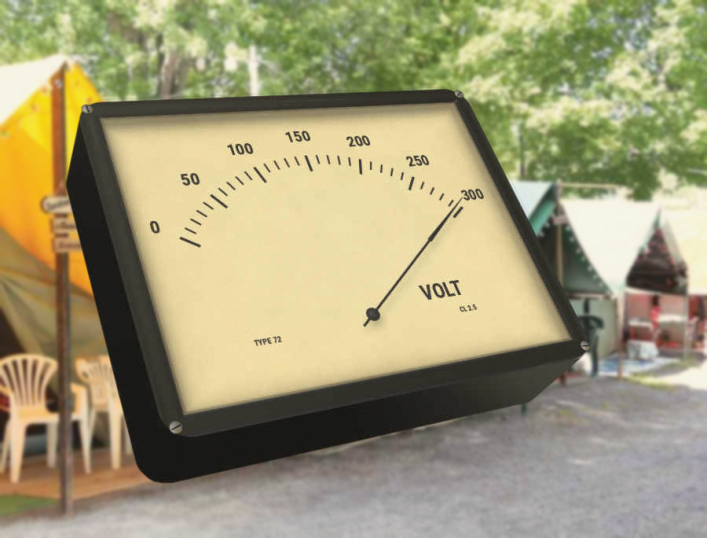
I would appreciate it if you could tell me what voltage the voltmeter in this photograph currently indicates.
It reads 295 V
